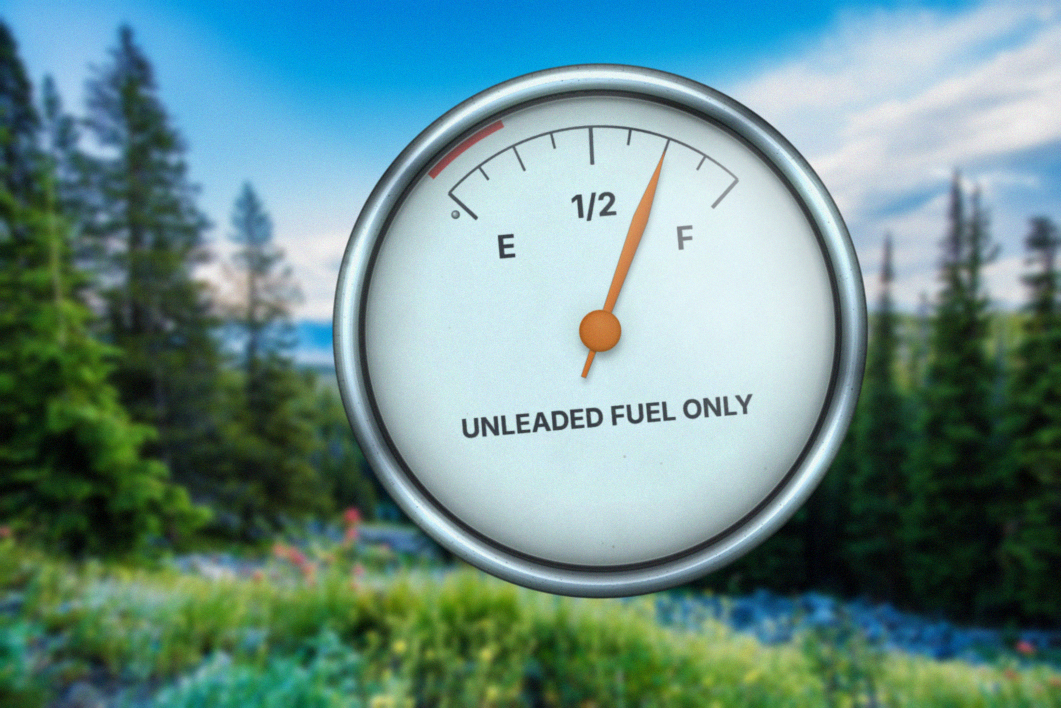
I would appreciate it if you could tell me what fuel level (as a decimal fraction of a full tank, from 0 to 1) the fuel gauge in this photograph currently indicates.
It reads 0.75
